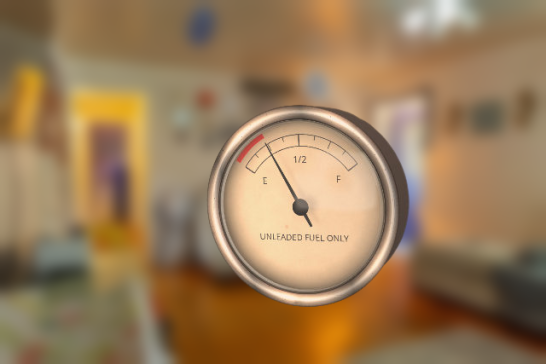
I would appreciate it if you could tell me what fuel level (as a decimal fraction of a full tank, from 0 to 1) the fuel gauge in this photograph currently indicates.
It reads 0.25
